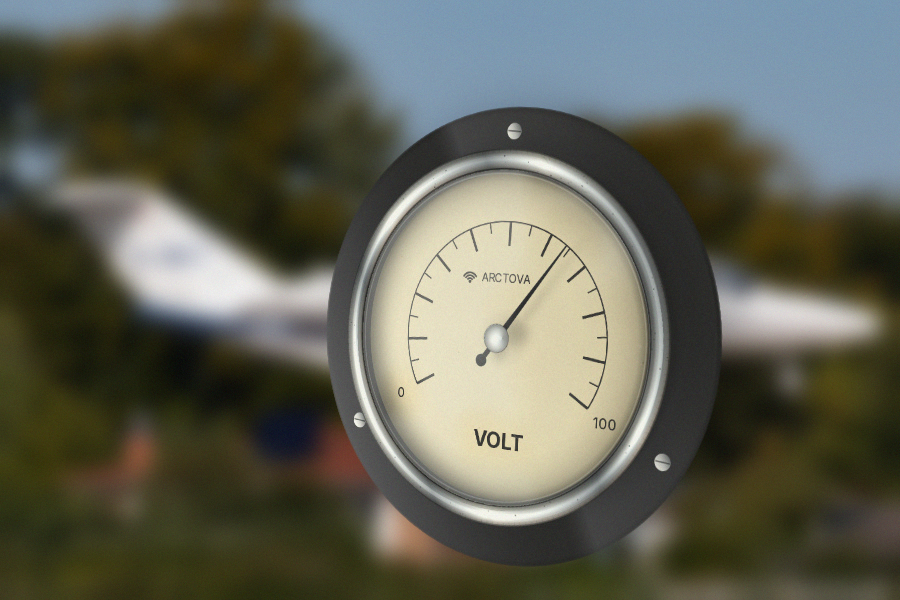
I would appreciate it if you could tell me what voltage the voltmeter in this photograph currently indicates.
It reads 65 V
